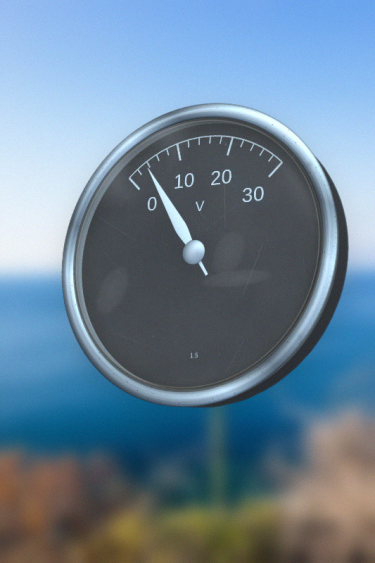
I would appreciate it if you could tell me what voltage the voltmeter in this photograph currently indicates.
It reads 4 V
